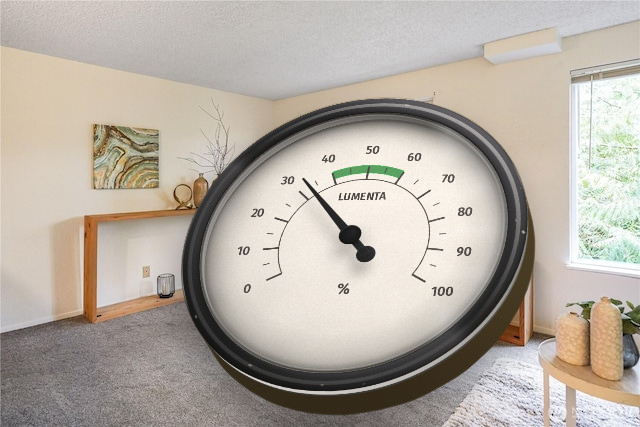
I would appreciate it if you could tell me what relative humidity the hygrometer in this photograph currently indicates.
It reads 32.5 %
